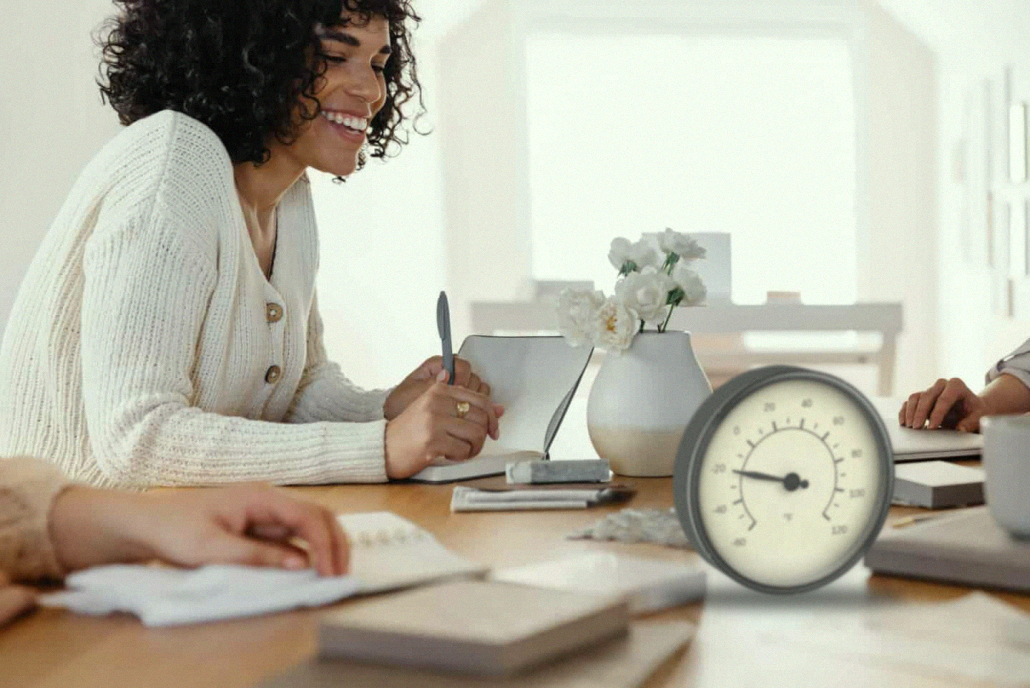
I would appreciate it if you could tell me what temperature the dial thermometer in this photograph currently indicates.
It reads -20 °F
